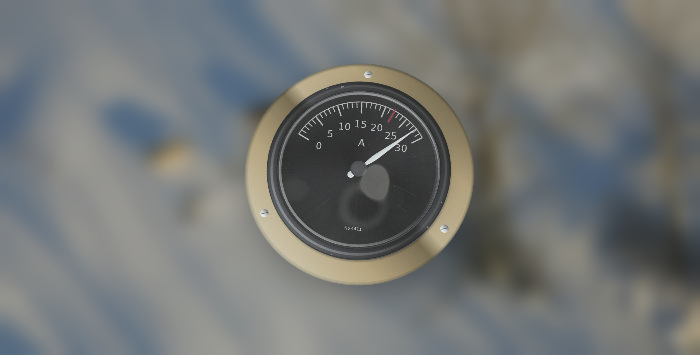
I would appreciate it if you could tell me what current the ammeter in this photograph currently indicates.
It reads 28 A
